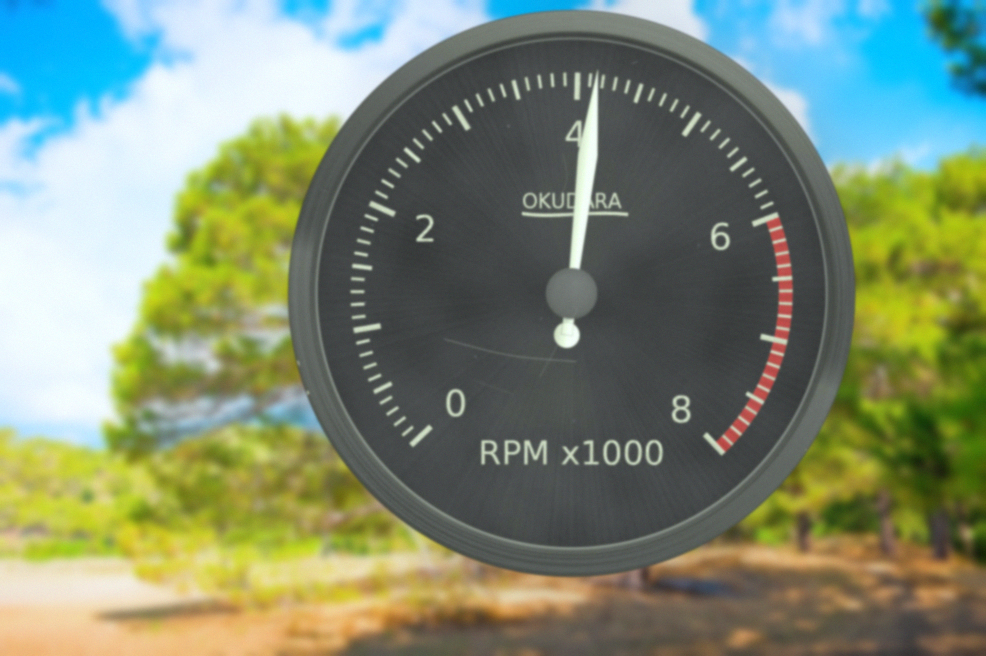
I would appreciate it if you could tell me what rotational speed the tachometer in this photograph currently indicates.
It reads 4150 rpm
